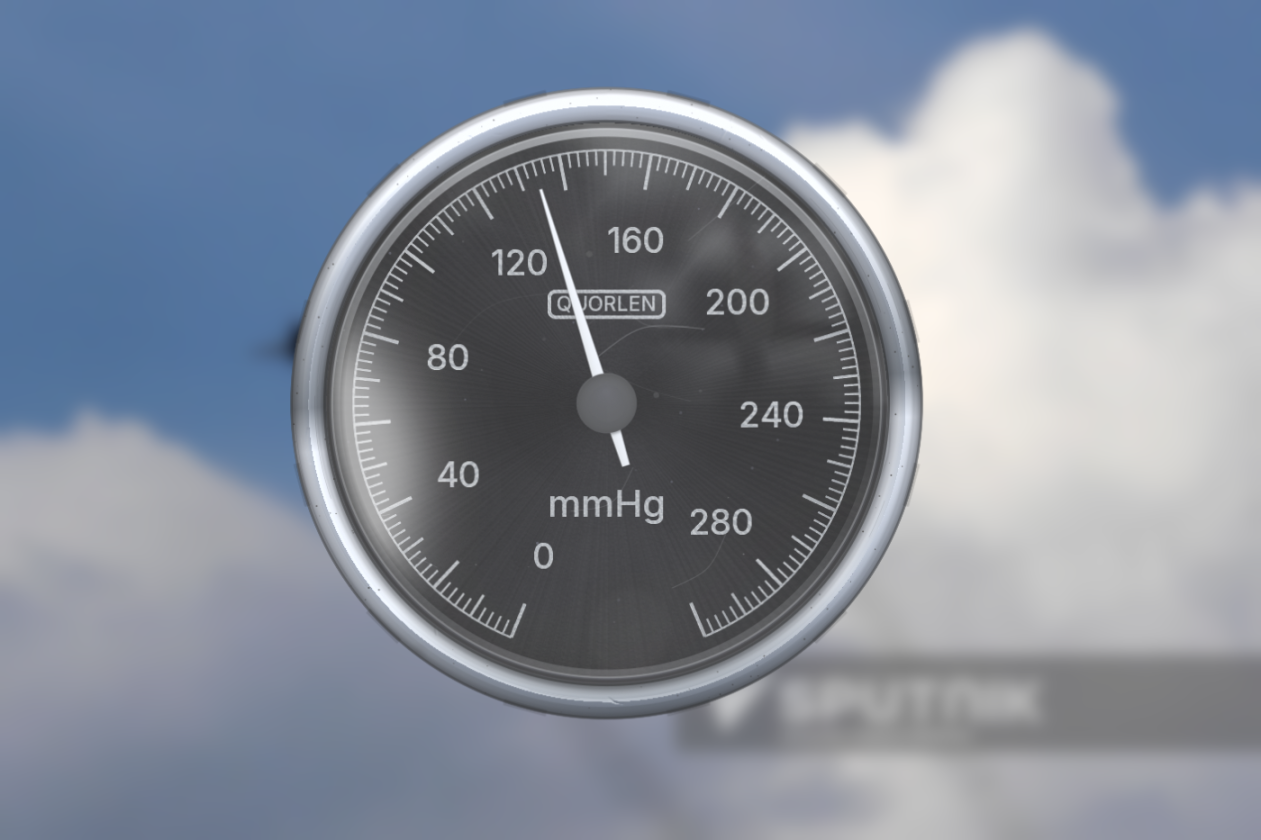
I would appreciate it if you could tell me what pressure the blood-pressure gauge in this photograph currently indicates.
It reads 134 mmHg
